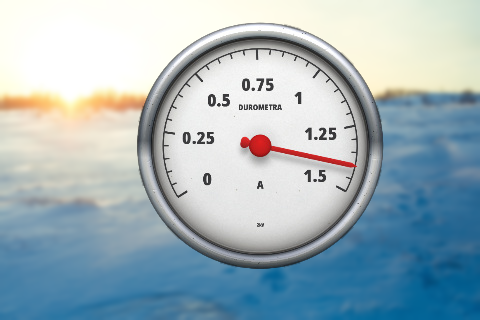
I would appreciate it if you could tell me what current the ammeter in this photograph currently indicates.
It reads 1.4 A
